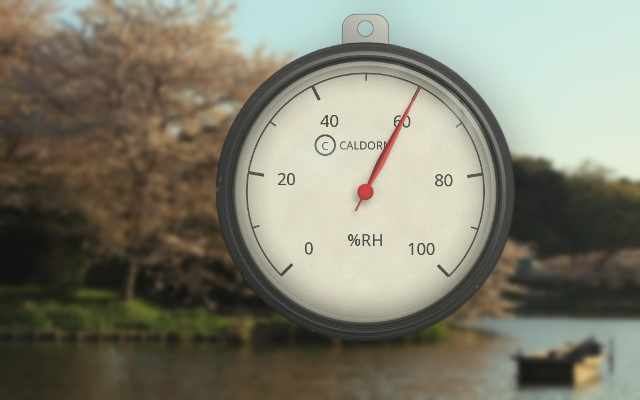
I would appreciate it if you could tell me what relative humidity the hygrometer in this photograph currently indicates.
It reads 60 %
